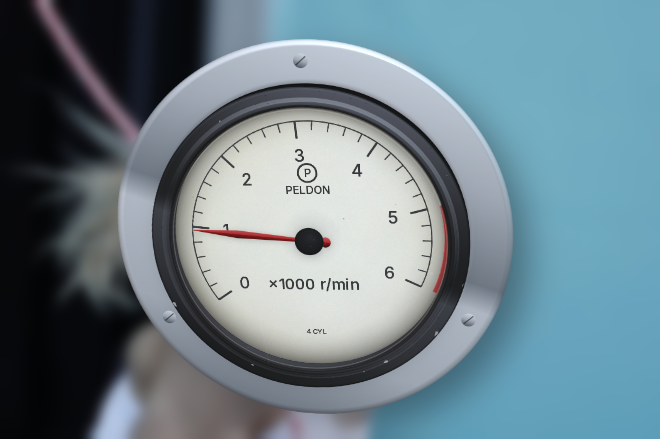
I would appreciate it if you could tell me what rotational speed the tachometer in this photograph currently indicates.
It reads 1000 rpm
